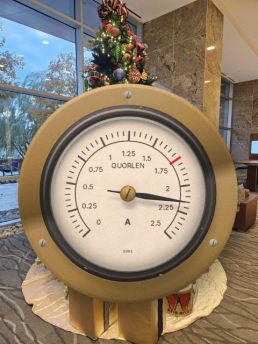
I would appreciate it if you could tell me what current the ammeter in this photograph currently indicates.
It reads 2.15 A
